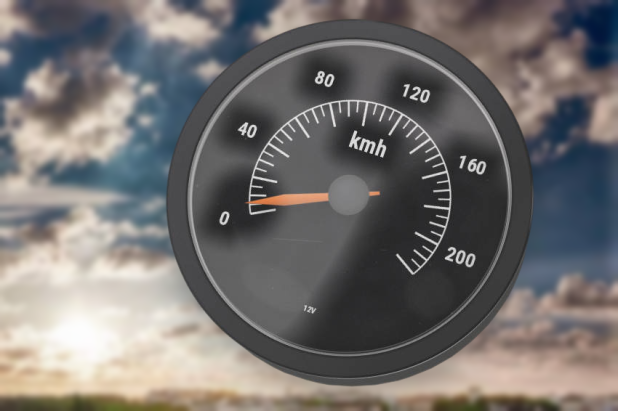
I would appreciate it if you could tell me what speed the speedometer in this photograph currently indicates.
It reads 5 km/h
